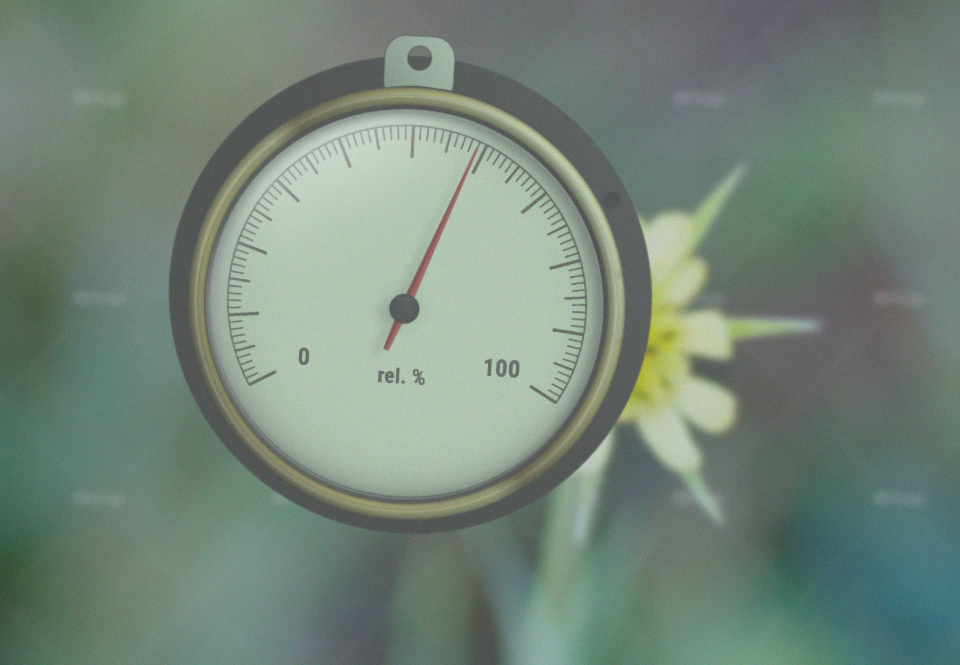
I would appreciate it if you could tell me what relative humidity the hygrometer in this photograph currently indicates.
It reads 59 %
